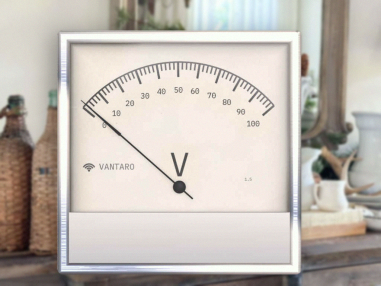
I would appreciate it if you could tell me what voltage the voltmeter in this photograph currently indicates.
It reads 2 V
